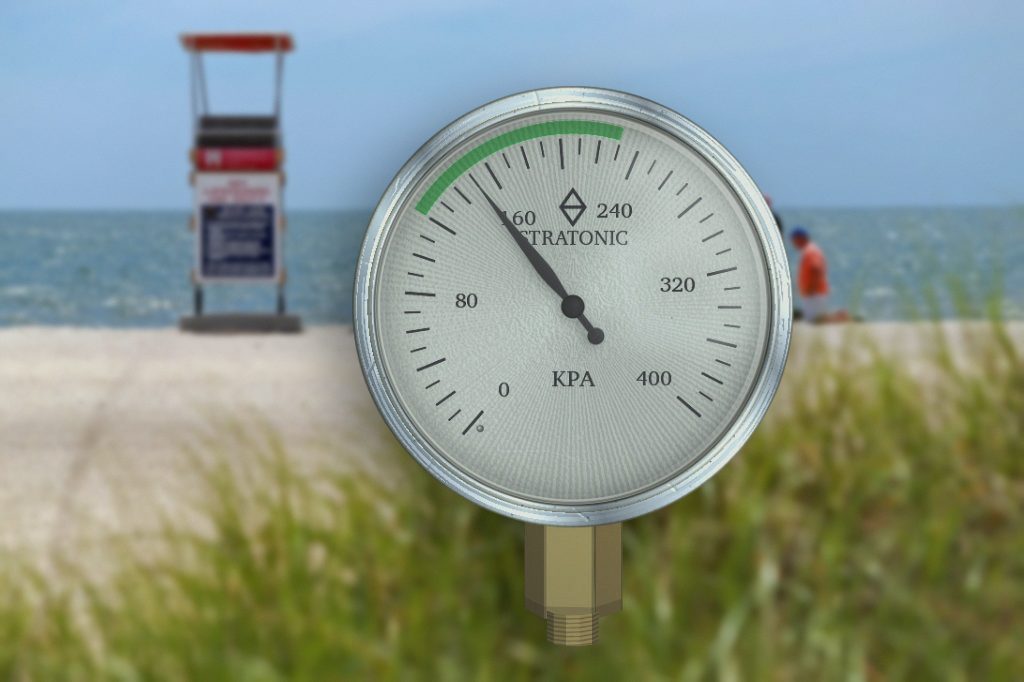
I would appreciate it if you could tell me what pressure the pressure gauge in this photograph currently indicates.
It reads 150 kPa
